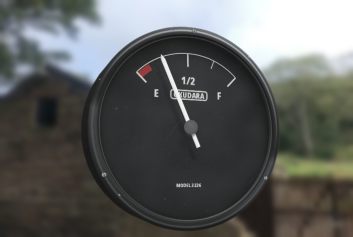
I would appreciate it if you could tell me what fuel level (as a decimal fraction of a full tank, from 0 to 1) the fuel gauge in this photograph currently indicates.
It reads 0.25
